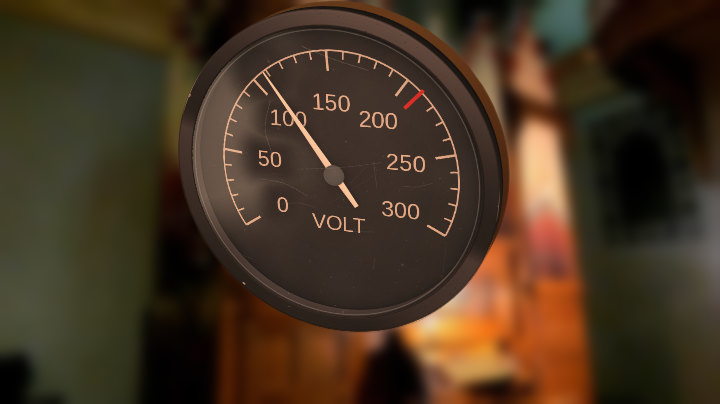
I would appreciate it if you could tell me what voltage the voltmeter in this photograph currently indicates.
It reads 110 V
